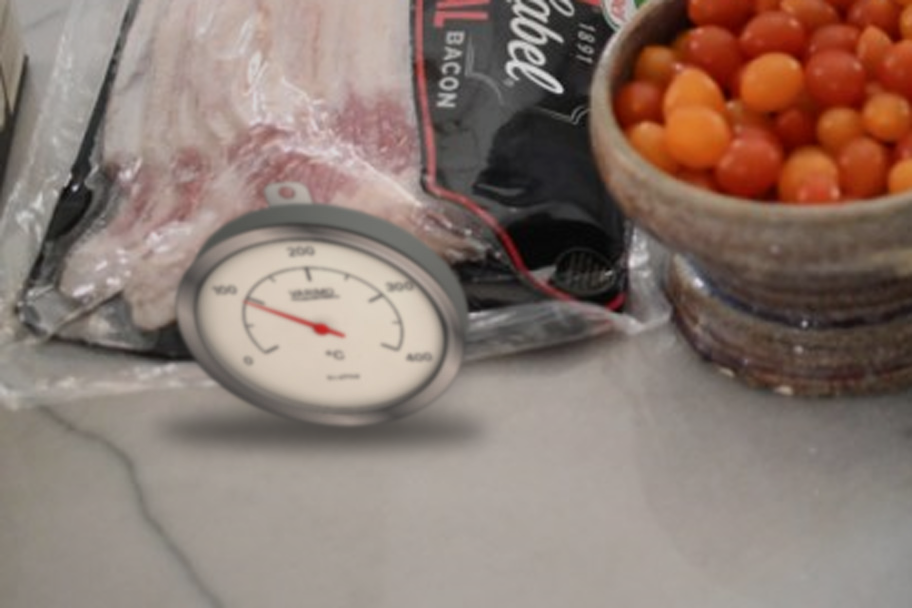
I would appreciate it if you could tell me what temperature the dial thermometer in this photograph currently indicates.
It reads 100 °C
